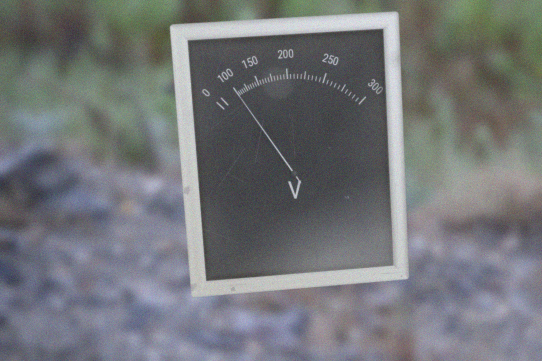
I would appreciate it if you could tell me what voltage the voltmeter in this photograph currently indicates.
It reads 100 V
